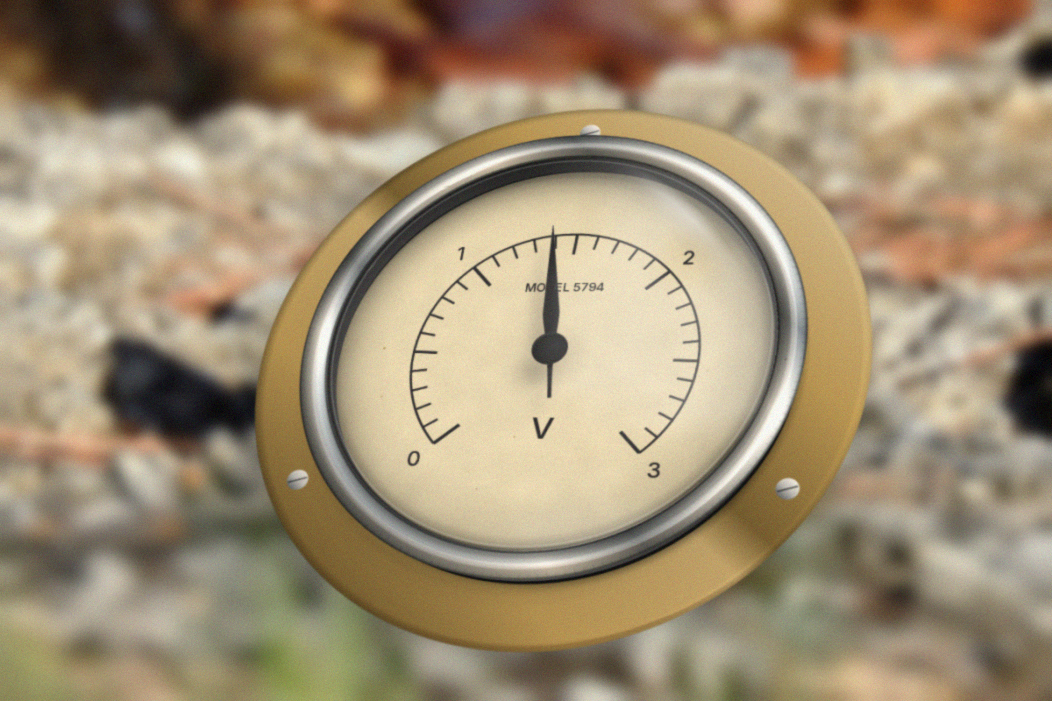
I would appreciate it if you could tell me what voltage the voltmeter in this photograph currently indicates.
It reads 1.4 V
